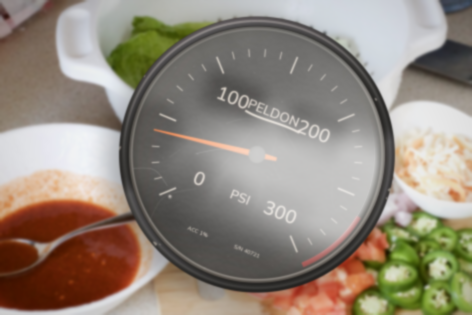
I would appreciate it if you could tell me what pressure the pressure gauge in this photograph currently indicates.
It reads 40 psi
